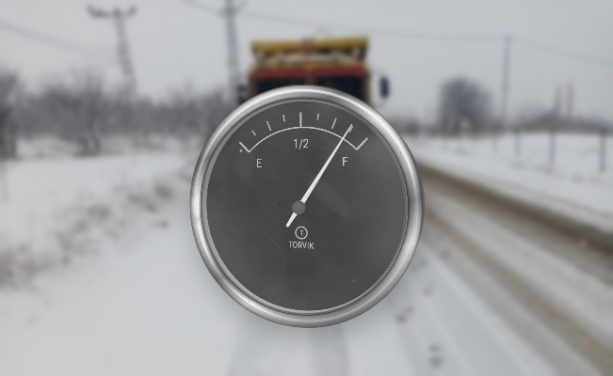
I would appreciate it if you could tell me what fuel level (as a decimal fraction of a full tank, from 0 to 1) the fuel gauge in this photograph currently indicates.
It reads 0.875
